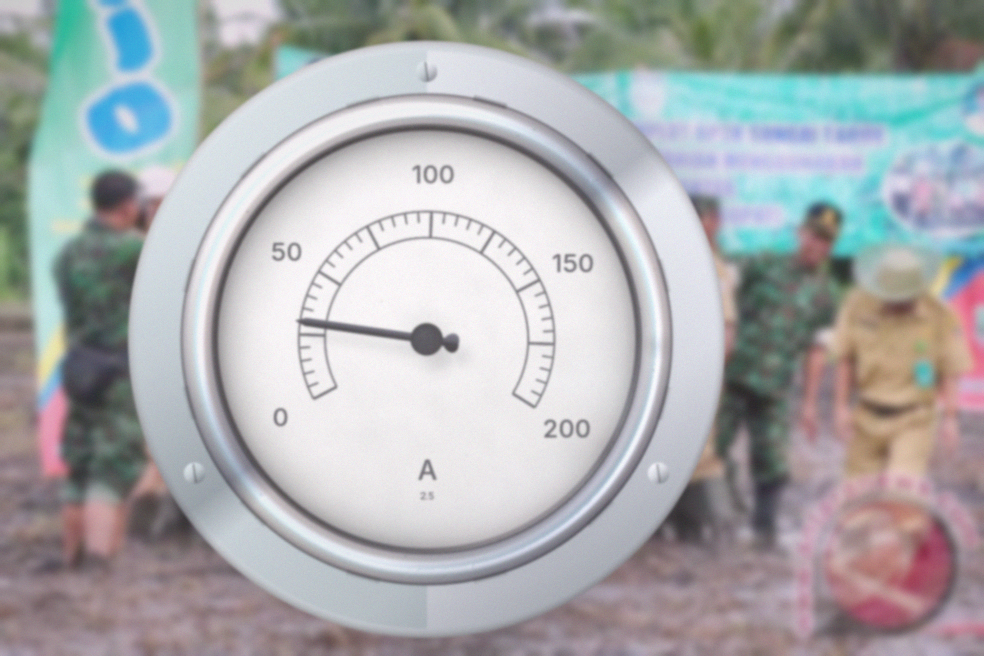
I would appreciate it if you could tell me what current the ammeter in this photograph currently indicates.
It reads 30 A
